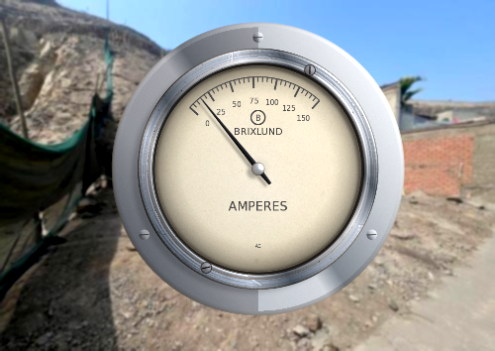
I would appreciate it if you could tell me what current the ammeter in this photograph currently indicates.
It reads 15 A
